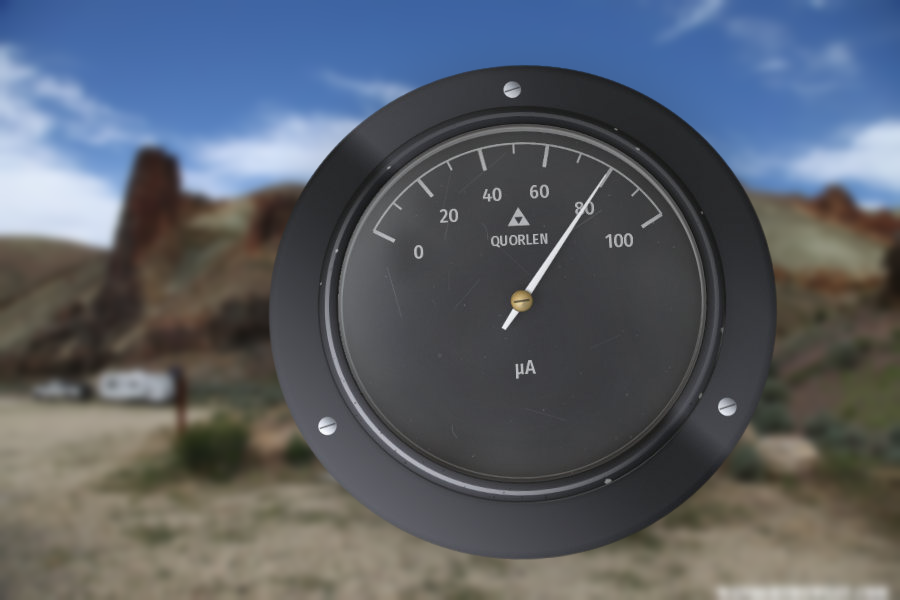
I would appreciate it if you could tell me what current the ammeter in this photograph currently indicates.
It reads 80 µA
